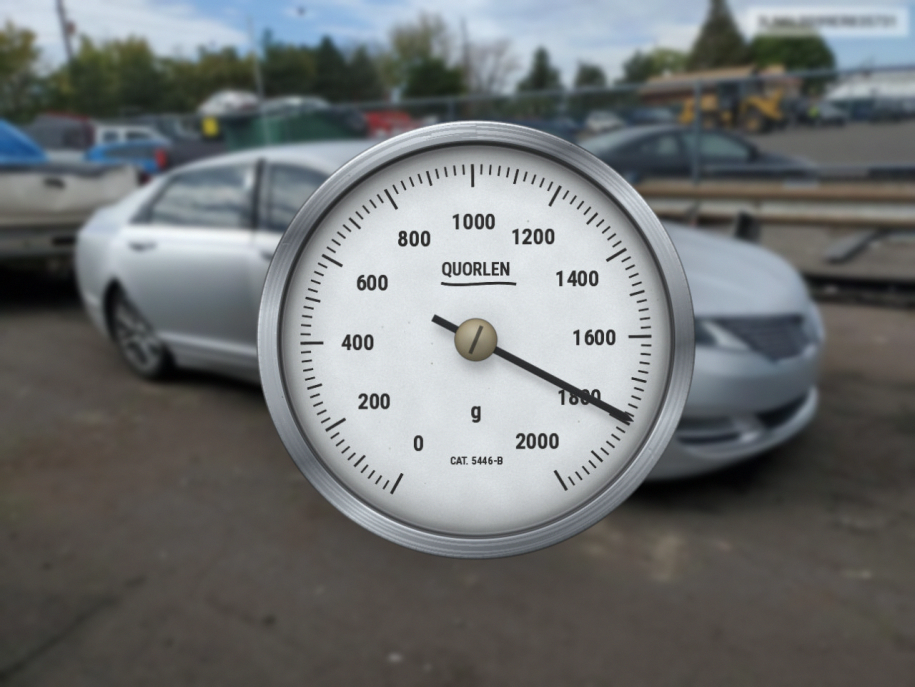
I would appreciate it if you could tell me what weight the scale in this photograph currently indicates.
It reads 1790 g
